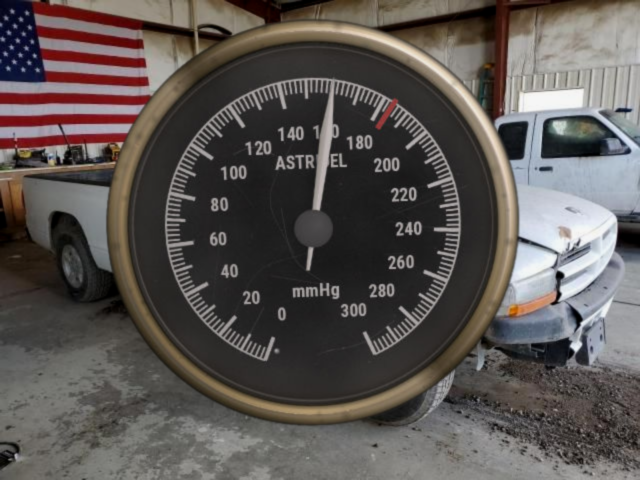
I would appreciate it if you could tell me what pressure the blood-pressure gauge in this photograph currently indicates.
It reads 160 mmHg
